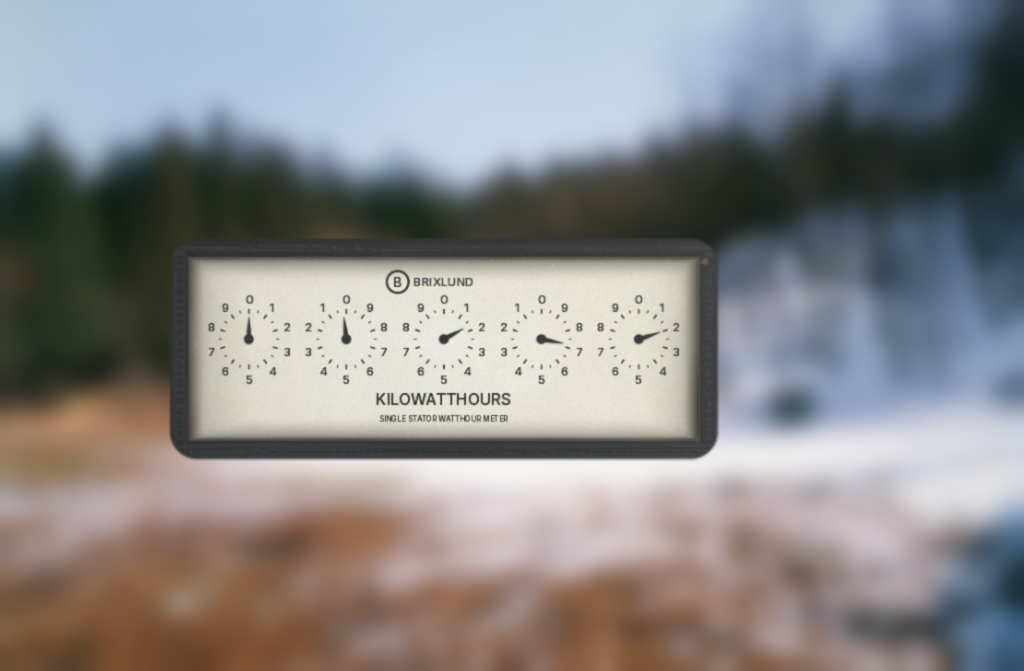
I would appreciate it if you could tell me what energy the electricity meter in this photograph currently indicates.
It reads 172 kWh
